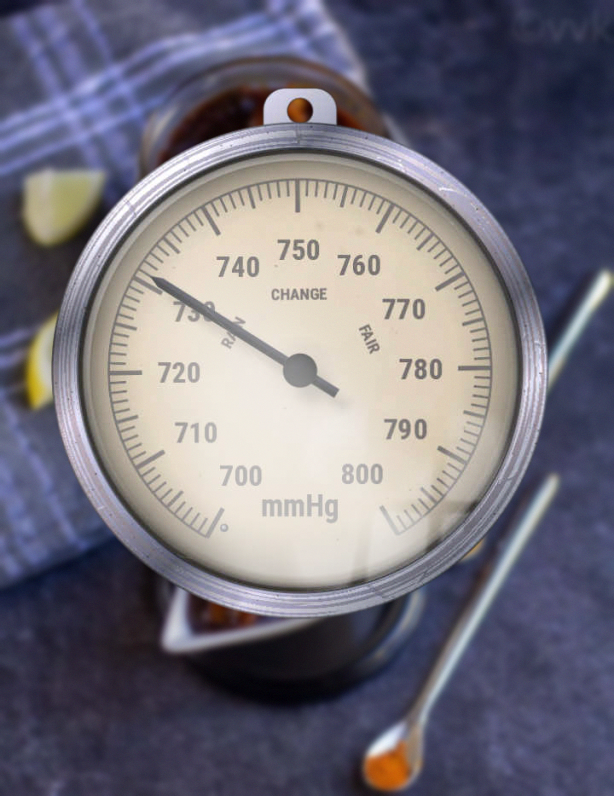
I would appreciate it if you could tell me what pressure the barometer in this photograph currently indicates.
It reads 731 mmHg
